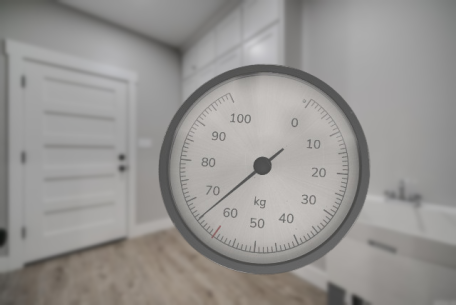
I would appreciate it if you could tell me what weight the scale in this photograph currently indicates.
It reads 65 kg
